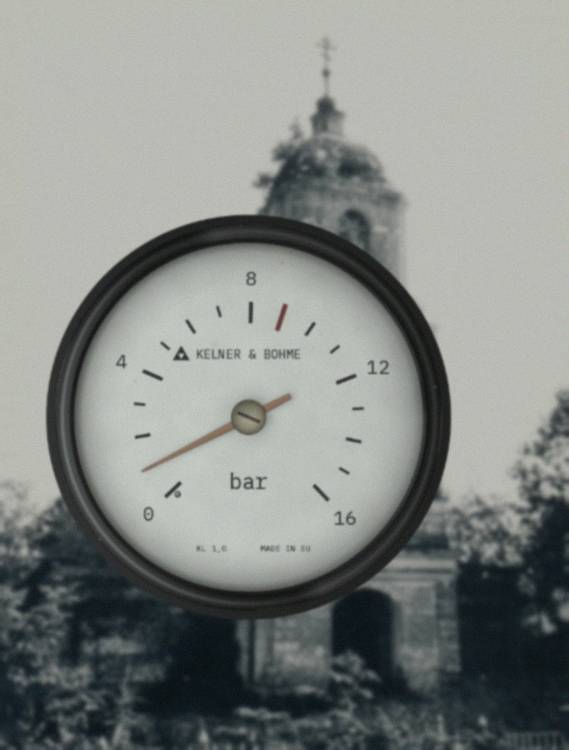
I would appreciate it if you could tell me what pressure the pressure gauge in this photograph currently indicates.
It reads 1 bar
